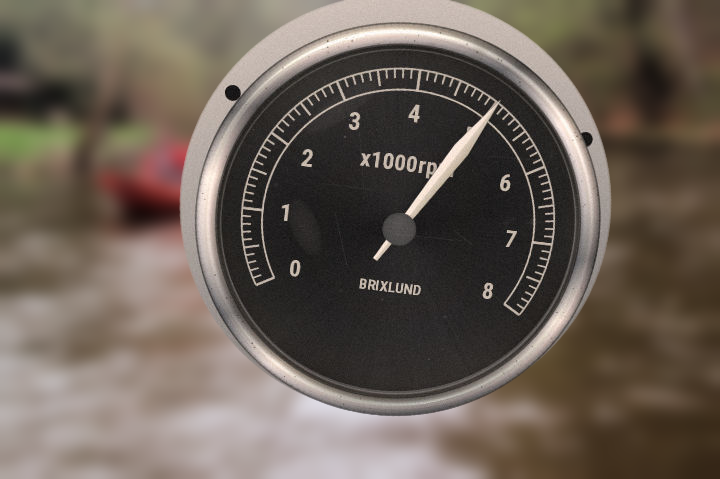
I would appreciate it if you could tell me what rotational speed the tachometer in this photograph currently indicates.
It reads 5000 rpm
